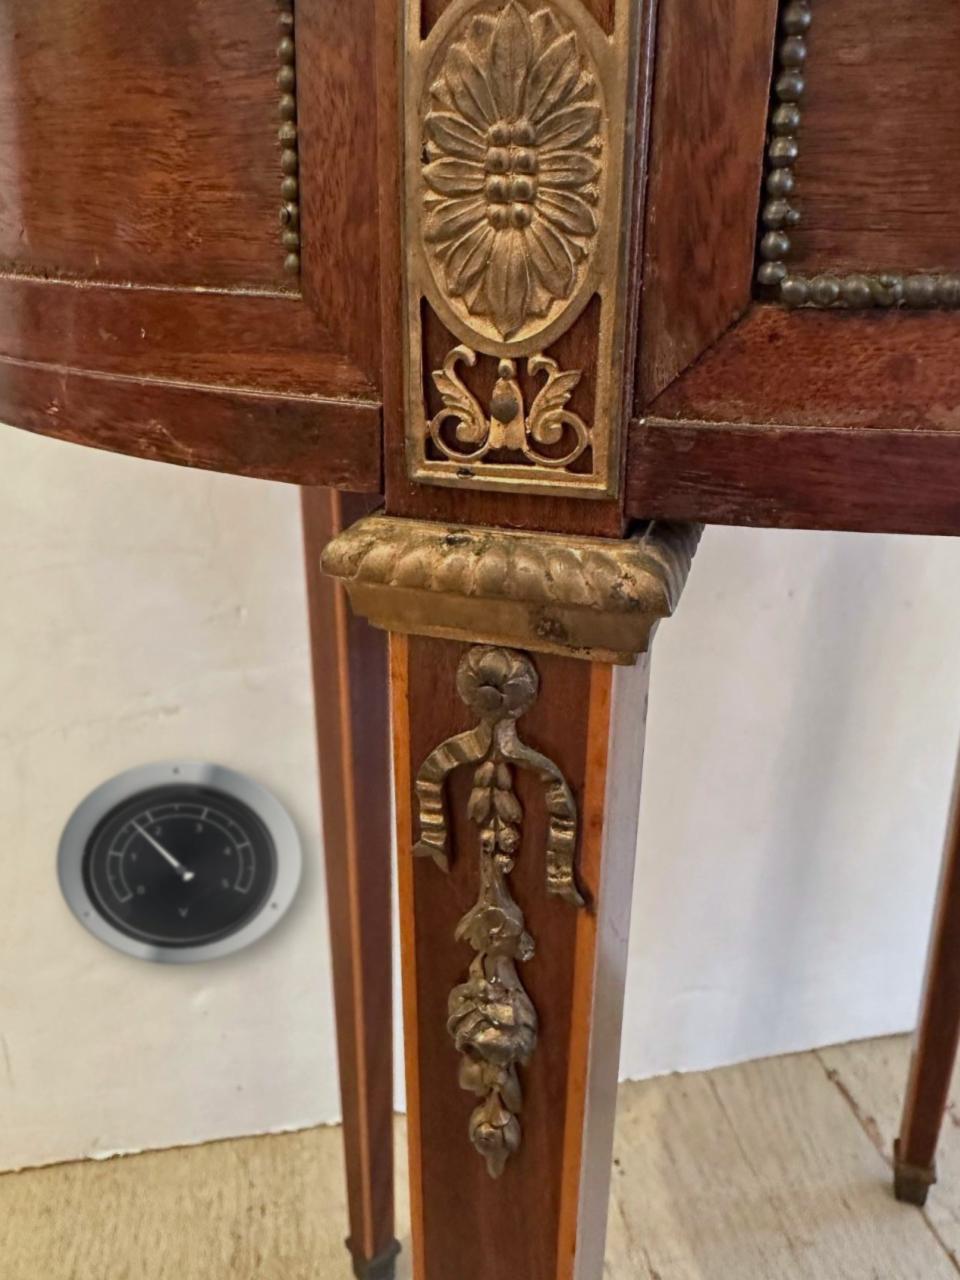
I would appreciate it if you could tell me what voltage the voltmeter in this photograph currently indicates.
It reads 1.75 V
